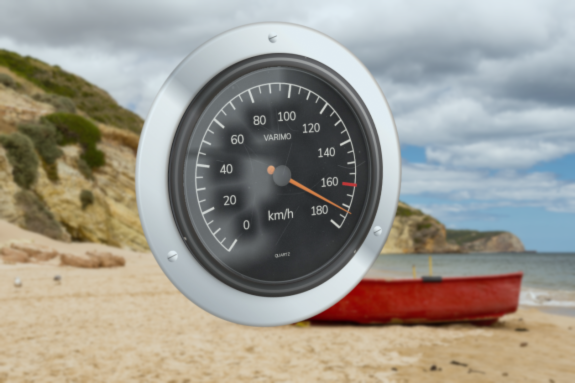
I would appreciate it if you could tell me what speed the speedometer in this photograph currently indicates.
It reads 172.5 km/h
